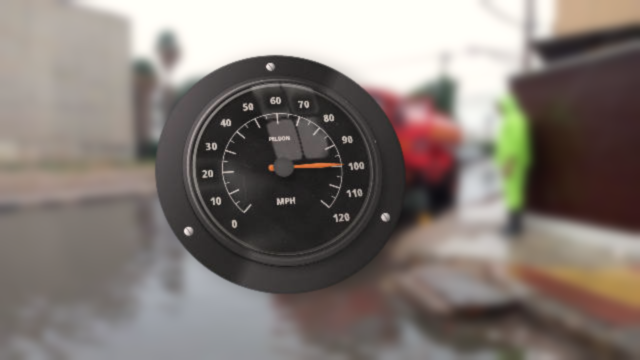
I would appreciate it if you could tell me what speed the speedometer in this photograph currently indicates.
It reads 100 mph
